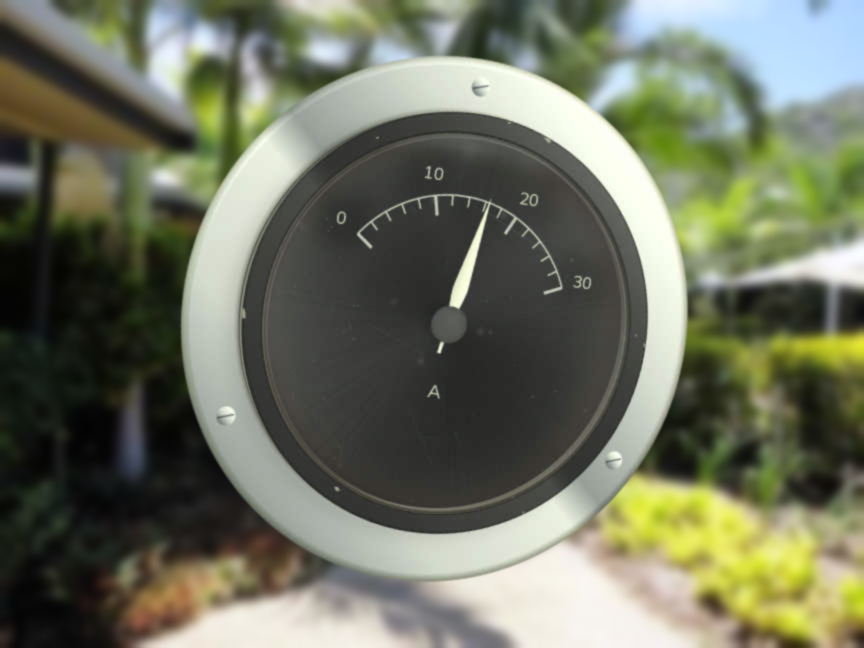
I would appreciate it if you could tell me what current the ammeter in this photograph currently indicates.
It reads 16 A
